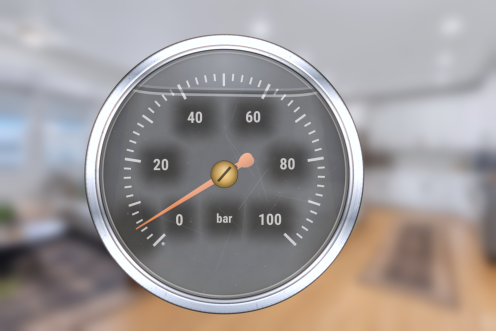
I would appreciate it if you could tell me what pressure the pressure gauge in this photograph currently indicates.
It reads 5 bar
